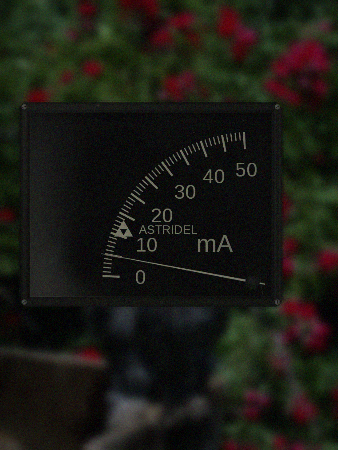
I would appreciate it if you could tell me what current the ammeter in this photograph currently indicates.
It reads 5 mA
